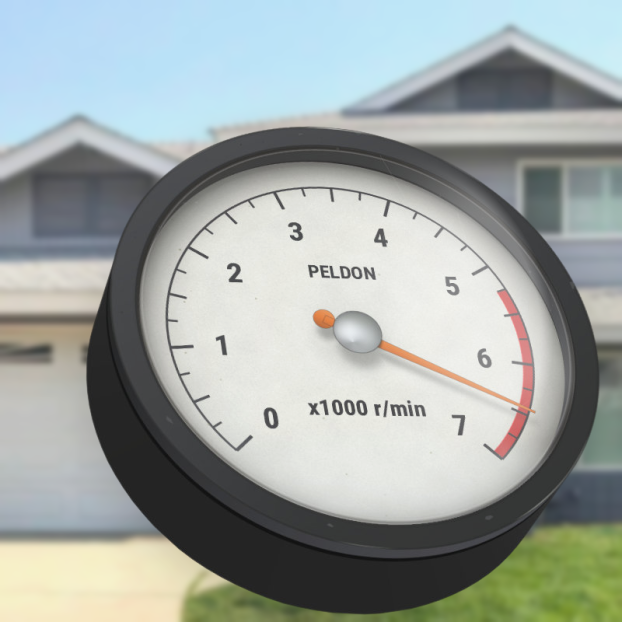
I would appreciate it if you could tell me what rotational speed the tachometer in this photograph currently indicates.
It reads 6500 rpm
